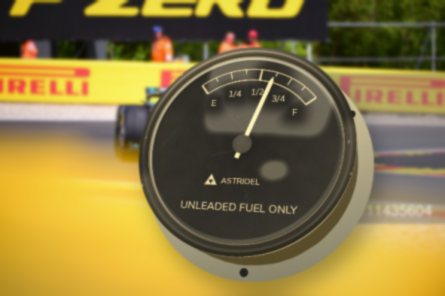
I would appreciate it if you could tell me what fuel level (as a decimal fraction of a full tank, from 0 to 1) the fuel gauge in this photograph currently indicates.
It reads 0.625
